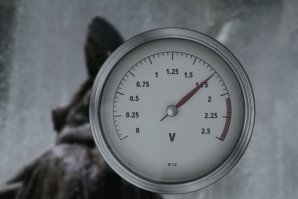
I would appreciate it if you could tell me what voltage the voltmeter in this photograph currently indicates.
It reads 1.75 V
